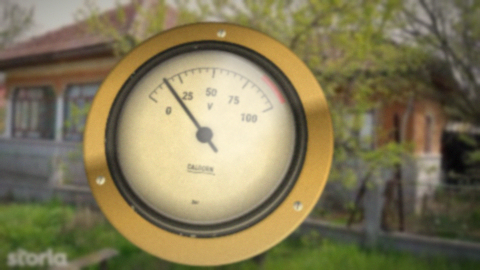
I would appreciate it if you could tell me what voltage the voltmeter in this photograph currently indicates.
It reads 15 V
